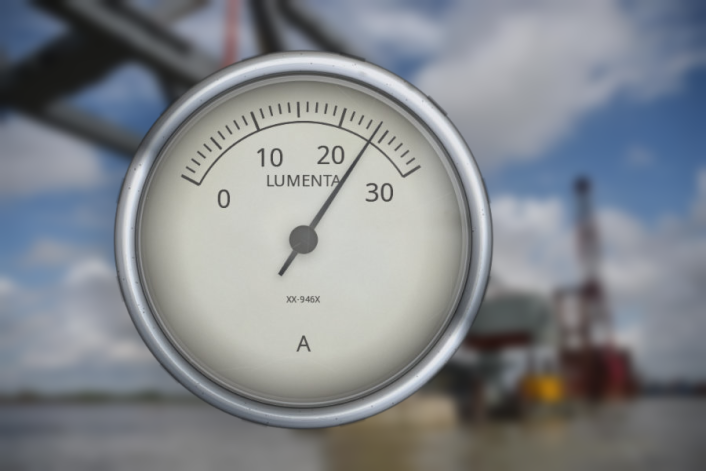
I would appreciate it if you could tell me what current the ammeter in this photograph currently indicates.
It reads 24 A
